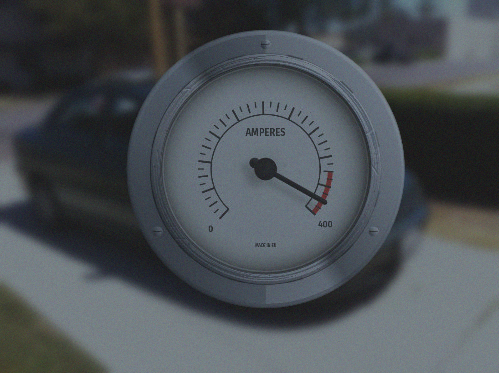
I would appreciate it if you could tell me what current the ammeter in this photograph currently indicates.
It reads 380 A
